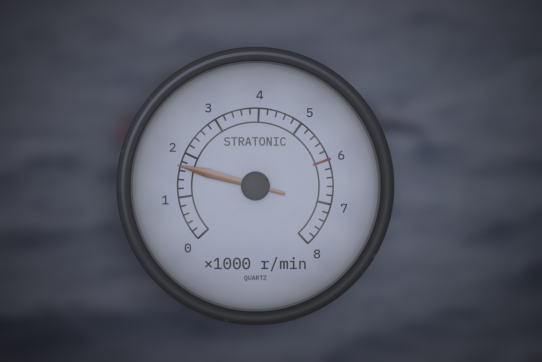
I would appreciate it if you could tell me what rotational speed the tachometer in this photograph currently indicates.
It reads 1700 rpm
